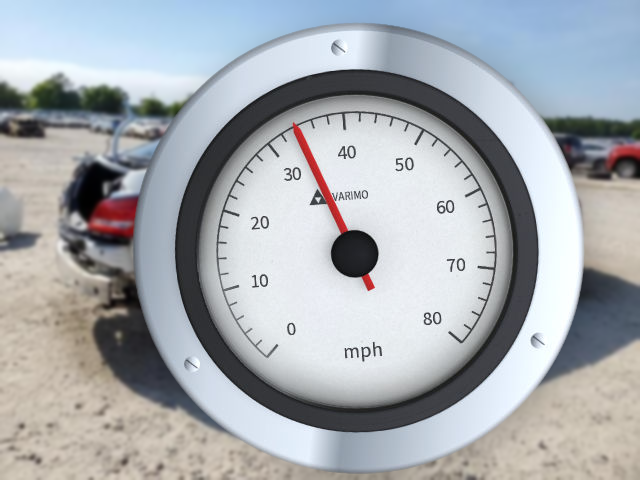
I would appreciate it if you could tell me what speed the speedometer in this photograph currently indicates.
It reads 34 mph
